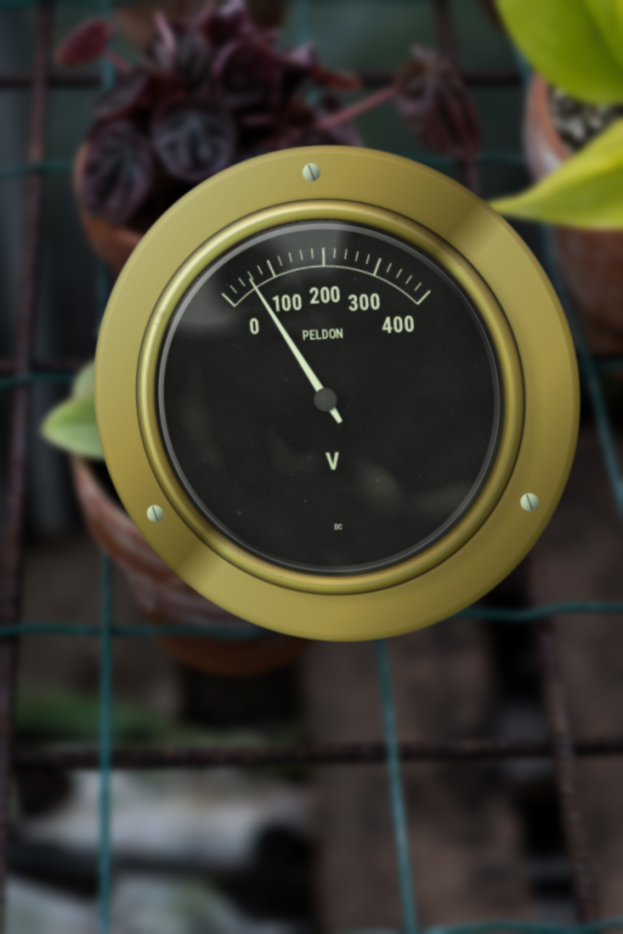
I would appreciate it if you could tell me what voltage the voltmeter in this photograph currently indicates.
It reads 60 V
